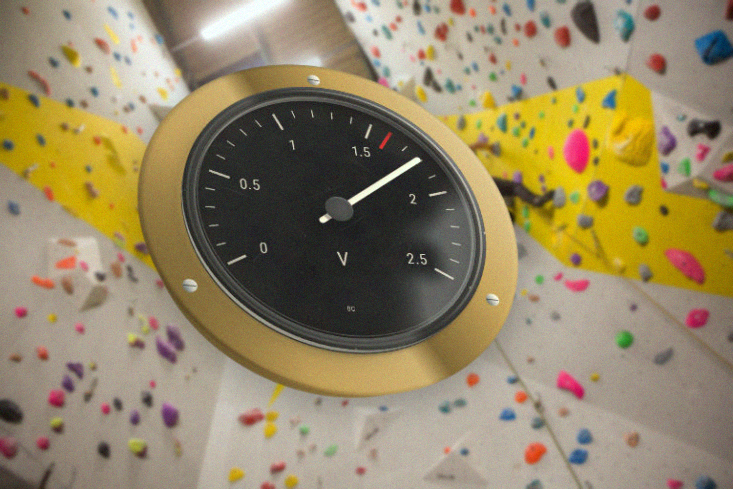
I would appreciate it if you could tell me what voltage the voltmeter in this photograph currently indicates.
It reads 1.8 V
